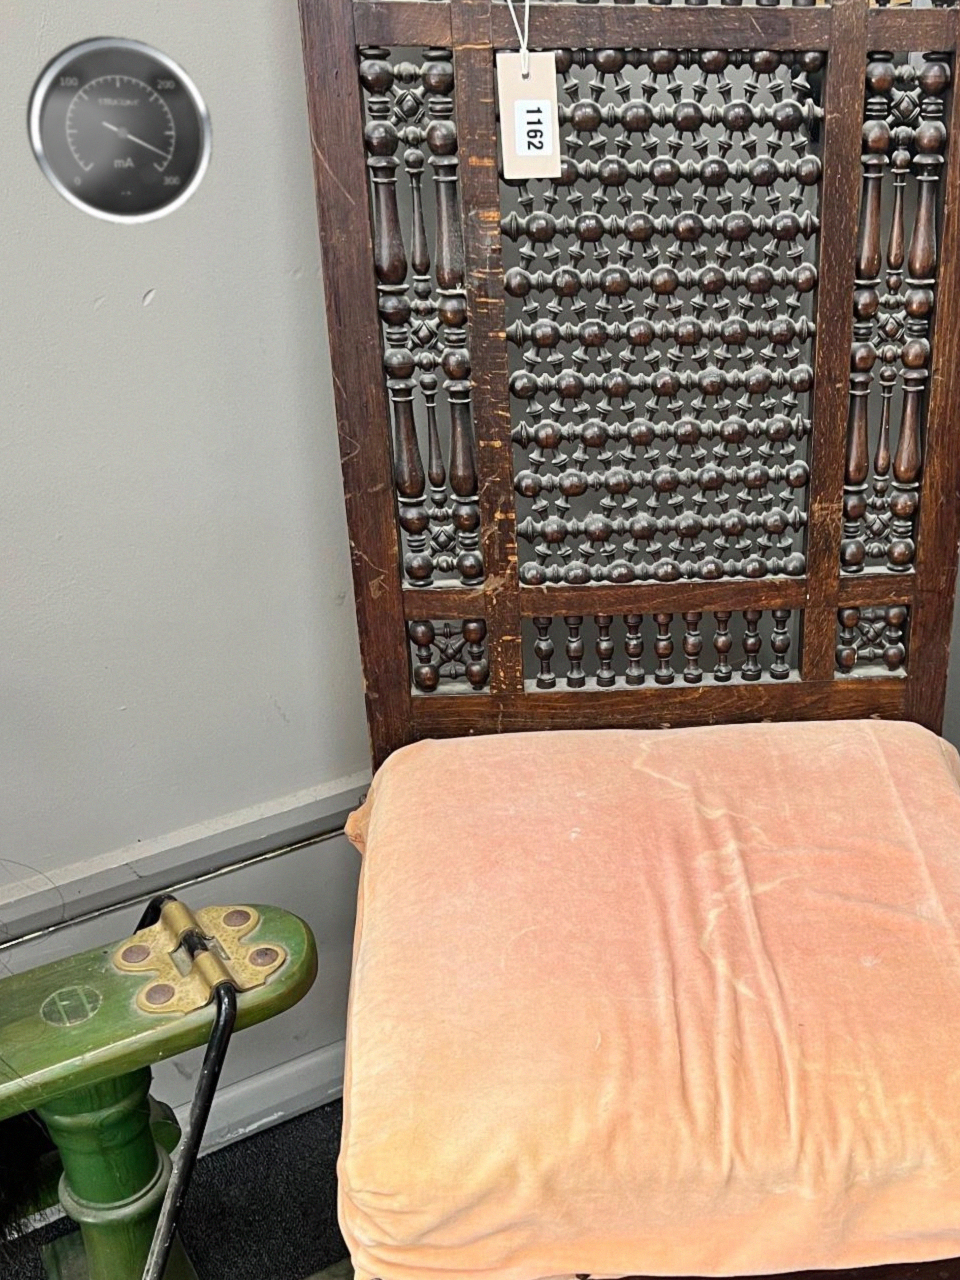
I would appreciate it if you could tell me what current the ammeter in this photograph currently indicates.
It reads 280 mA
